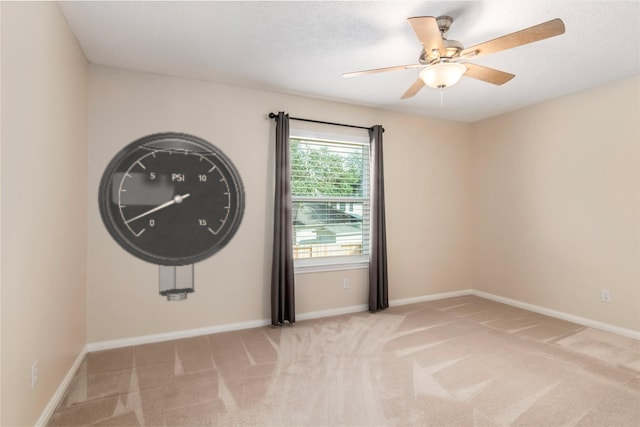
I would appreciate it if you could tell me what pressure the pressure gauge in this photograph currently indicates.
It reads 1 psi
